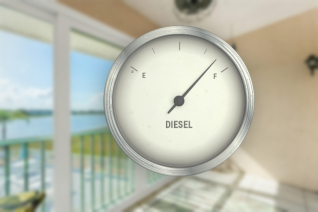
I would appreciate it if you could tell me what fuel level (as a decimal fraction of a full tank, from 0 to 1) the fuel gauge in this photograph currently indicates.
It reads 0.875
